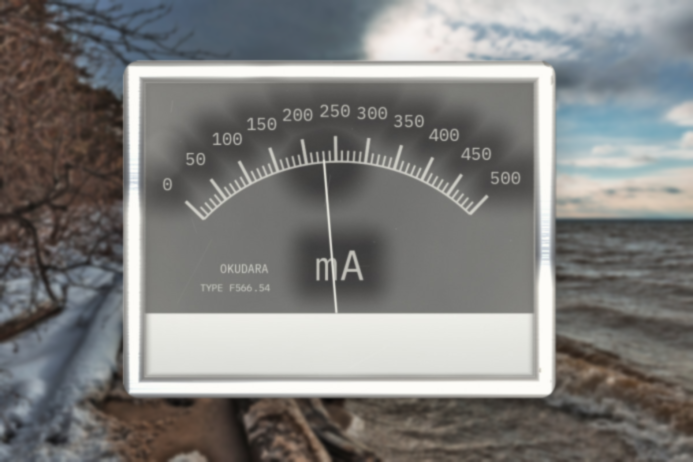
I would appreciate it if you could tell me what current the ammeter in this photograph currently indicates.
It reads 230 mA
